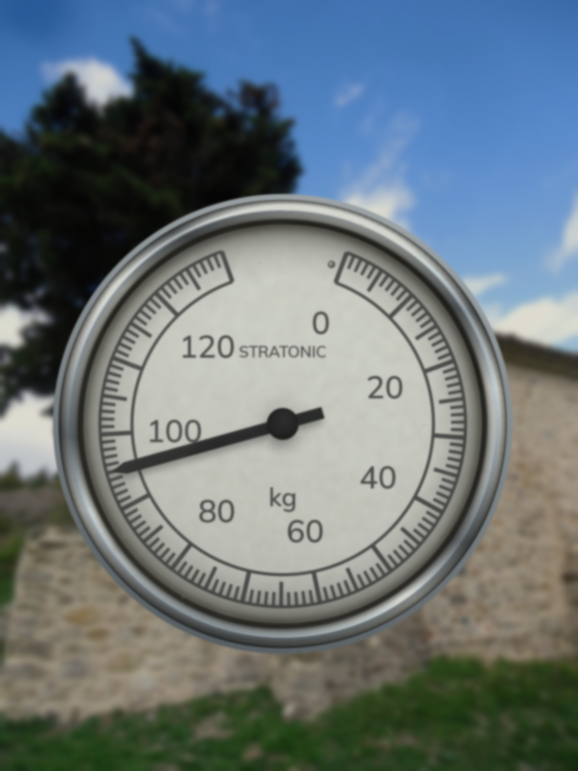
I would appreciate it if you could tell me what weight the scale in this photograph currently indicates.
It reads 95 kg
